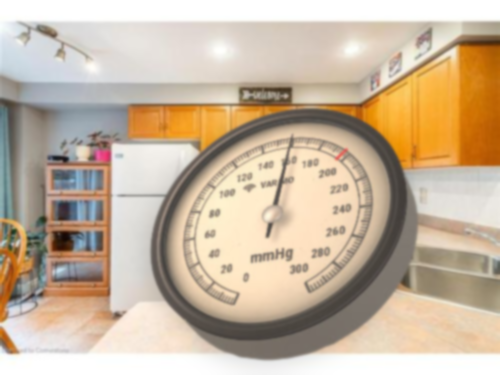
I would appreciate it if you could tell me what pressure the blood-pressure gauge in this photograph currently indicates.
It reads 160 mmHg
